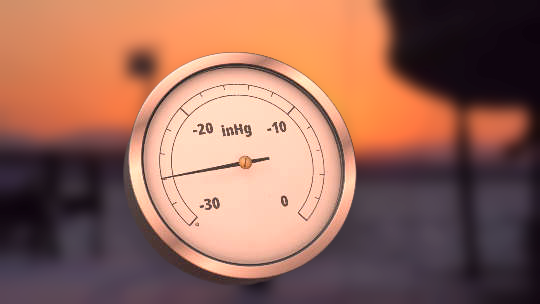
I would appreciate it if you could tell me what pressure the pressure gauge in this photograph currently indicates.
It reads -26 inHg
